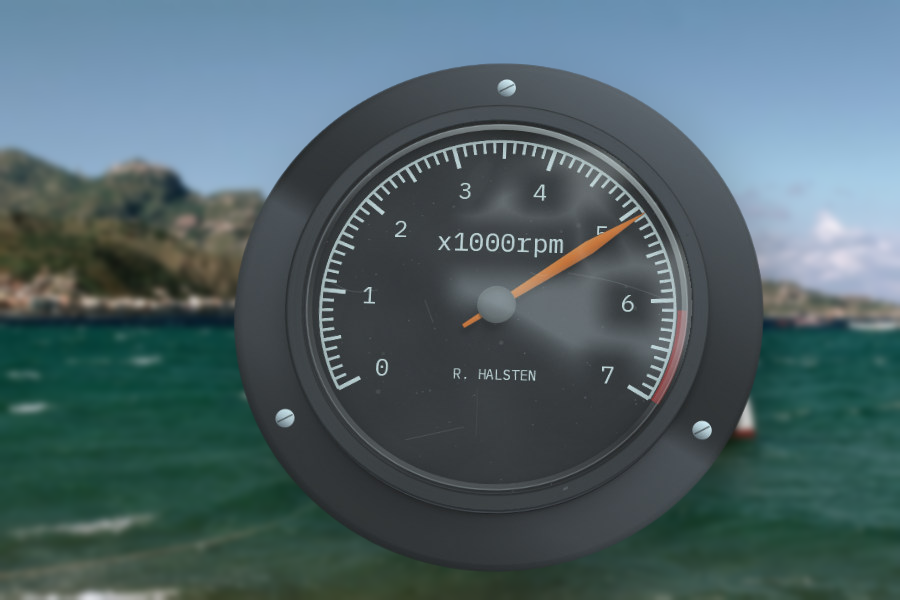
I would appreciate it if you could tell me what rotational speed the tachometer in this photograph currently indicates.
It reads 5100 rpm
